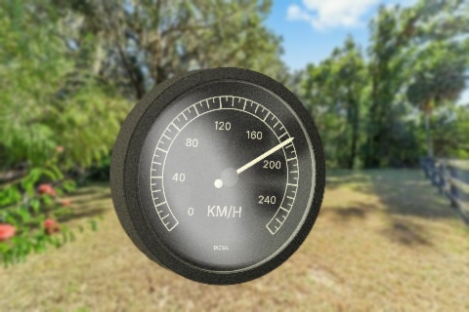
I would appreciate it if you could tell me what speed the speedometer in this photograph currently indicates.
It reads 185 km/h
